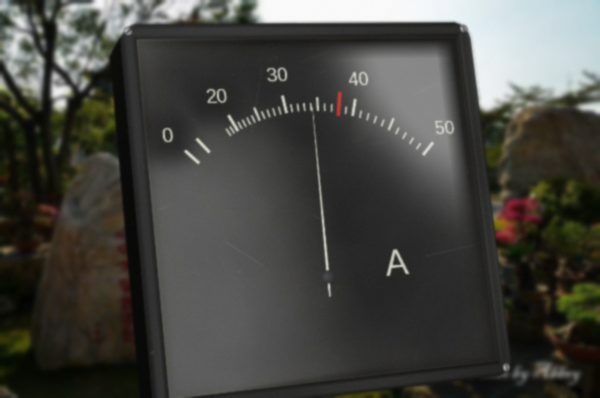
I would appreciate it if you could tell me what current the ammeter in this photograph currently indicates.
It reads 34 A
